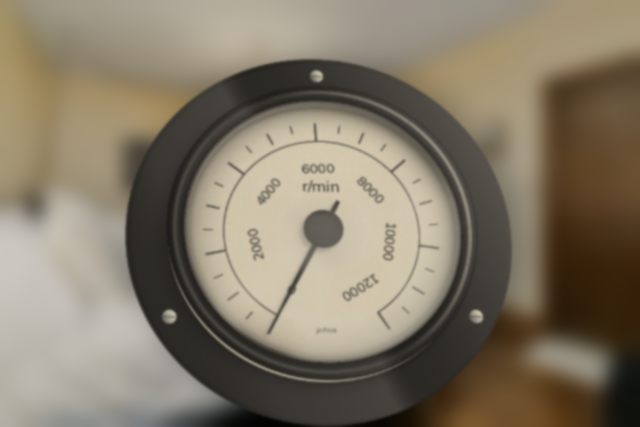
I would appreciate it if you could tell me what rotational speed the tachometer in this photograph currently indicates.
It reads 0 rpm
